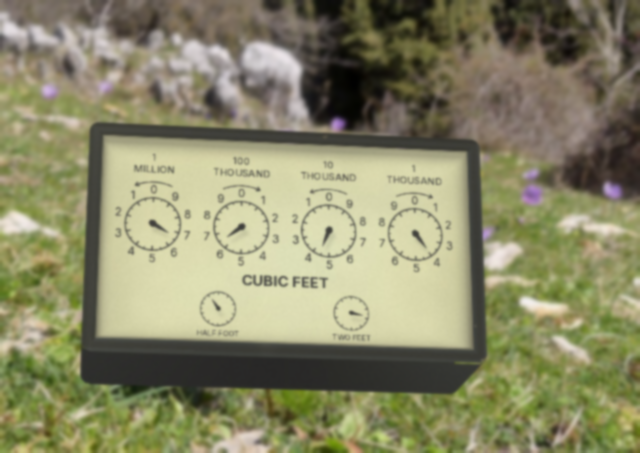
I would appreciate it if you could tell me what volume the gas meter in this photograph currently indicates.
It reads 664400 ft³
